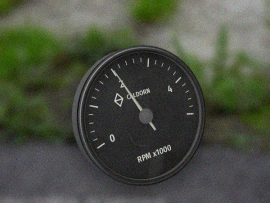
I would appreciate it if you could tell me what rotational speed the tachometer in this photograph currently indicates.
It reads 2000 rpm
